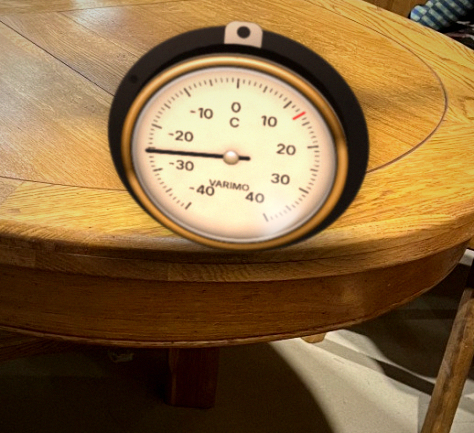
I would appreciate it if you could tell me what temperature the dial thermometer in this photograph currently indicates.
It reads -25 °C
